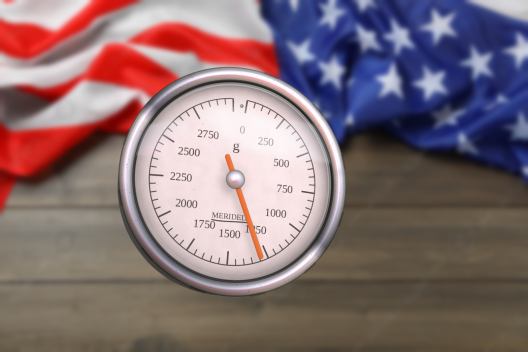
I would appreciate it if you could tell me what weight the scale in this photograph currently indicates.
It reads 1300 g
